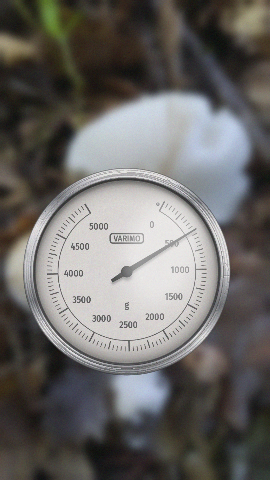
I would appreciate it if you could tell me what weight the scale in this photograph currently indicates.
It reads 500 g
